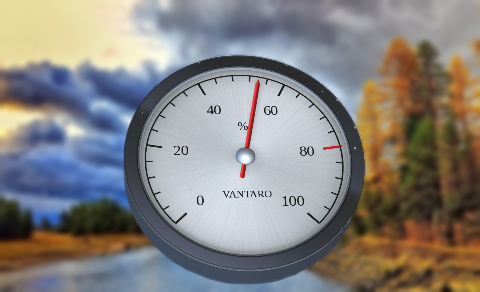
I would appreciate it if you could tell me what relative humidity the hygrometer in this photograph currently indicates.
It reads 54 %
